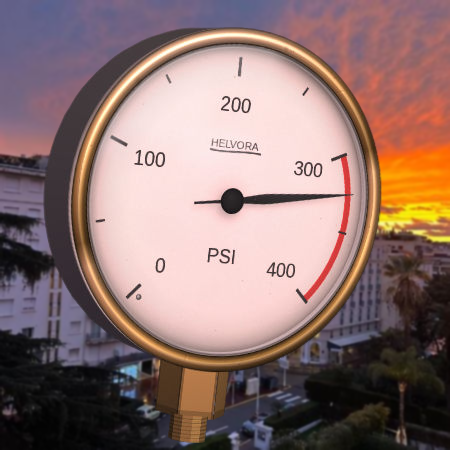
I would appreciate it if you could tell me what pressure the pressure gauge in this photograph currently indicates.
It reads 325 psi
